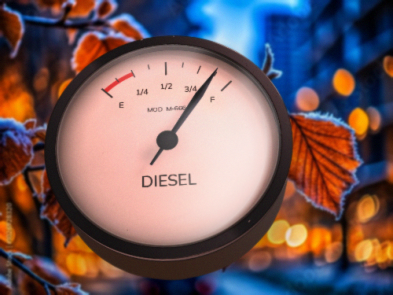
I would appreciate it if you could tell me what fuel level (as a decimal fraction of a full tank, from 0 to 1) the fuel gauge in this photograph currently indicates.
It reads 0.875
